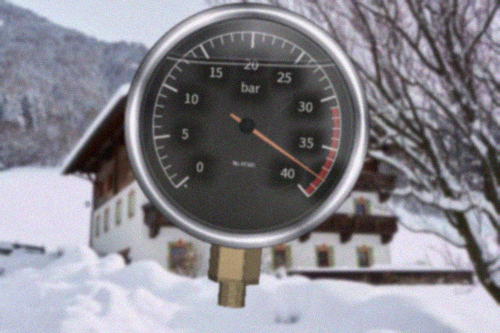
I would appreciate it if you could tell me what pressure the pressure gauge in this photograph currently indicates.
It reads 38 bar
